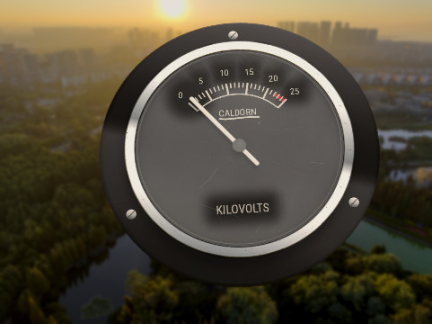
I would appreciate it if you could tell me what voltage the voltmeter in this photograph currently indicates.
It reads 1 kV
